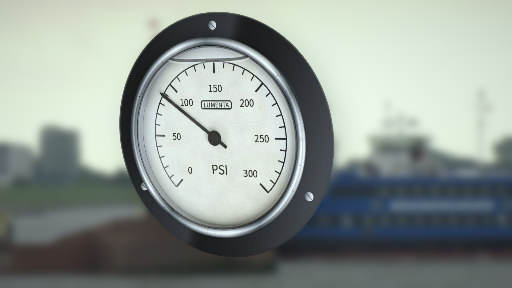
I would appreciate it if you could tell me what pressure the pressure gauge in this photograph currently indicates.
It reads 90 psi
